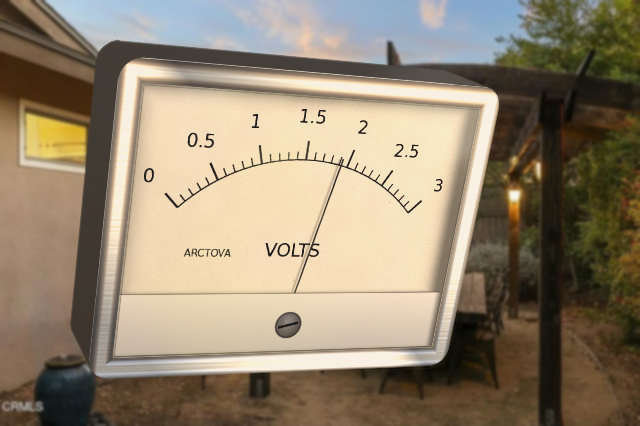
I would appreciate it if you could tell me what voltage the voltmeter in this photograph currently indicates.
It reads 1.9 V
